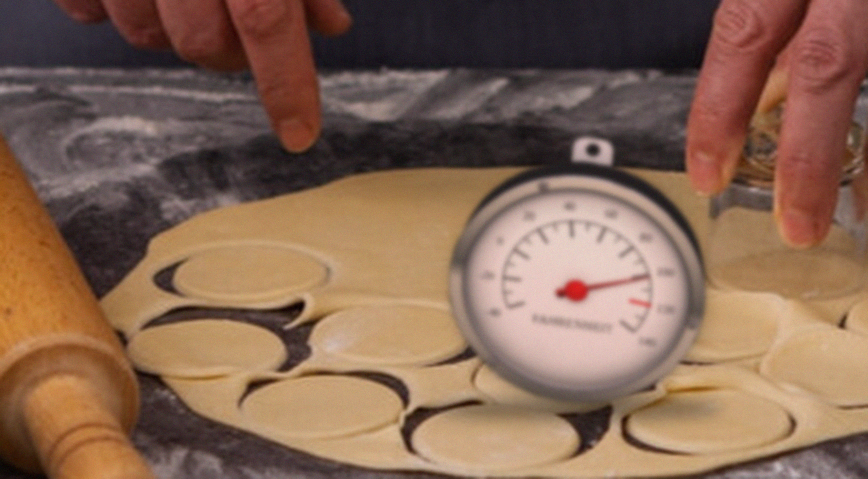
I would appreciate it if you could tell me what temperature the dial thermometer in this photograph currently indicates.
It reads 100 °F
